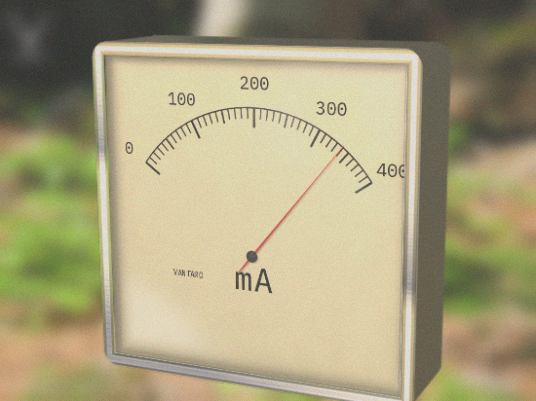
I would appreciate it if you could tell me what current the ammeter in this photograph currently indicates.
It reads 340 mA
